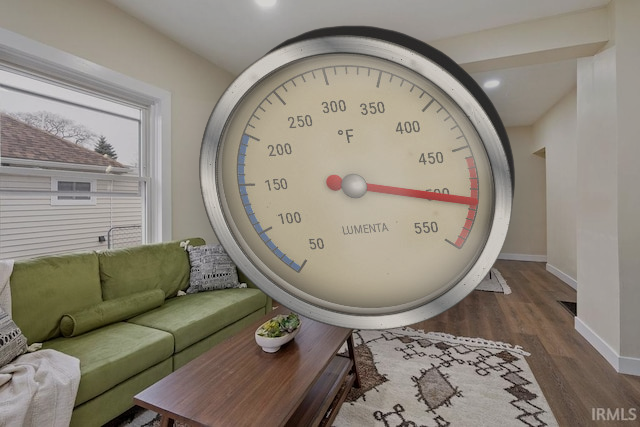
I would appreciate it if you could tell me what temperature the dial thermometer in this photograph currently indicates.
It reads 500 °F
